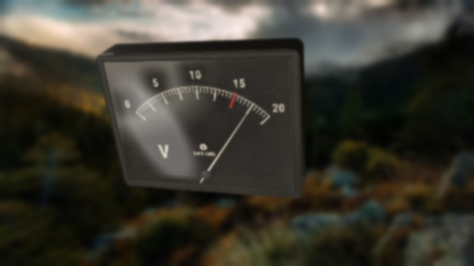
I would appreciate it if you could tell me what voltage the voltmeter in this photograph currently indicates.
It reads 17.5 V
